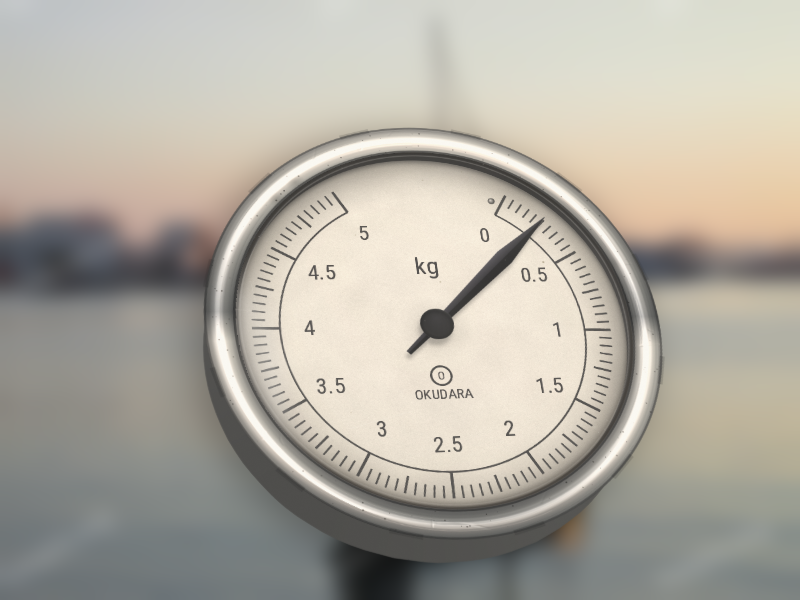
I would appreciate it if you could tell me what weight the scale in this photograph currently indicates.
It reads 0.25 kg
